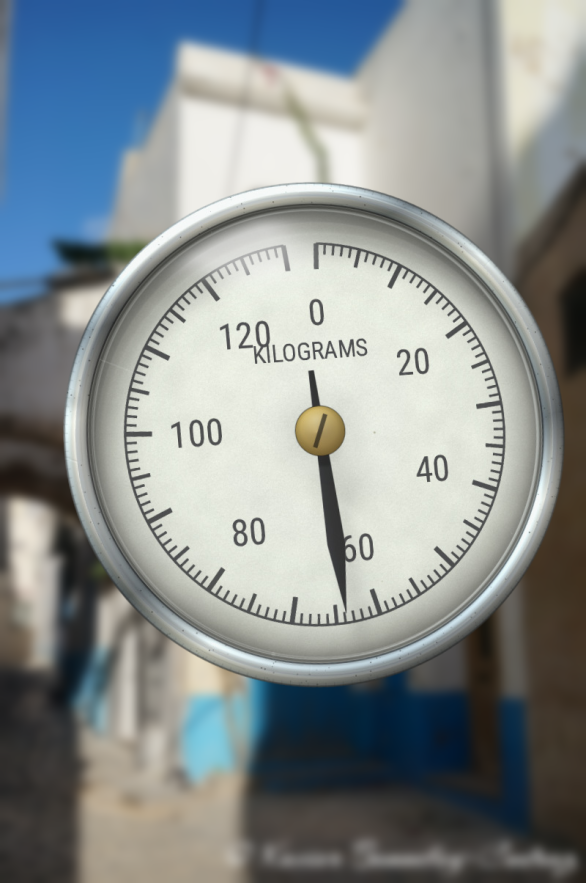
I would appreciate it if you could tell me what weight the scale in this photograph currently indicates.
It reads 64 kg
